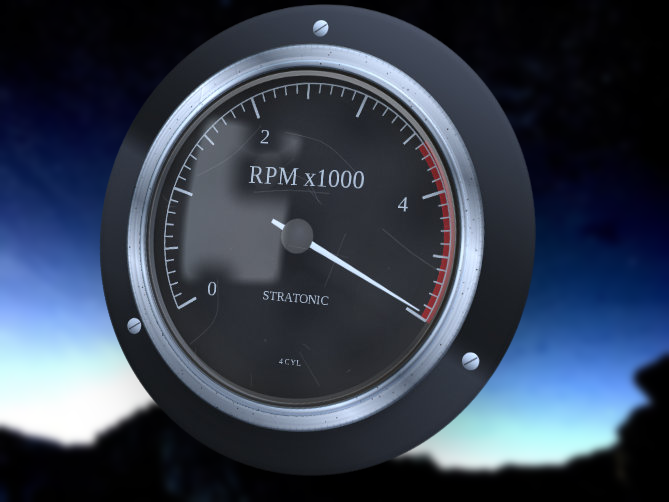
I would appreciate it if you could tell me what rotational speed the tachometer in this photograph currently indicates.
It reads 4950 rpm
